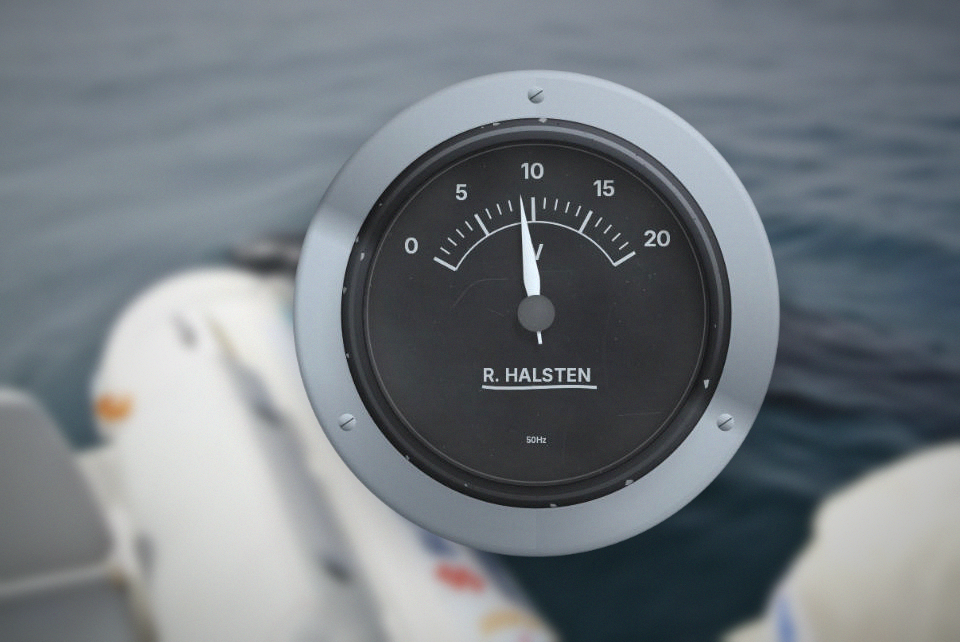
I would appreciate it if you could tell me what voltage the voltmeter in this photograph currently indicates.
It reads 9 V
